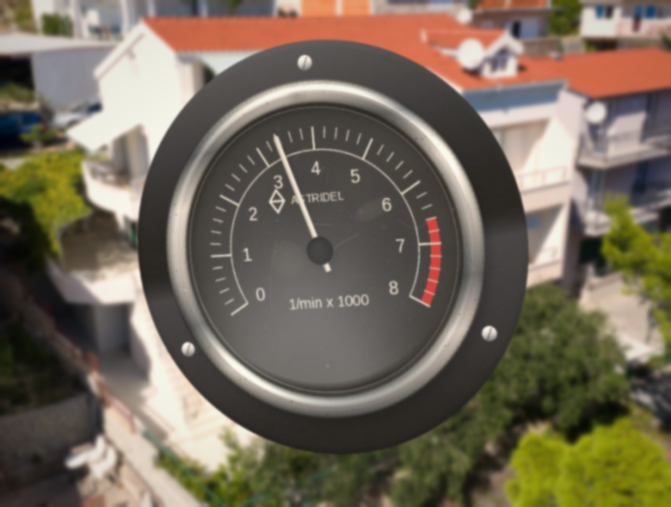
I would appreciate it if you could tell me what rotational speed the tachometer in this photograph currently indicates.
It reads 3400 rpm
